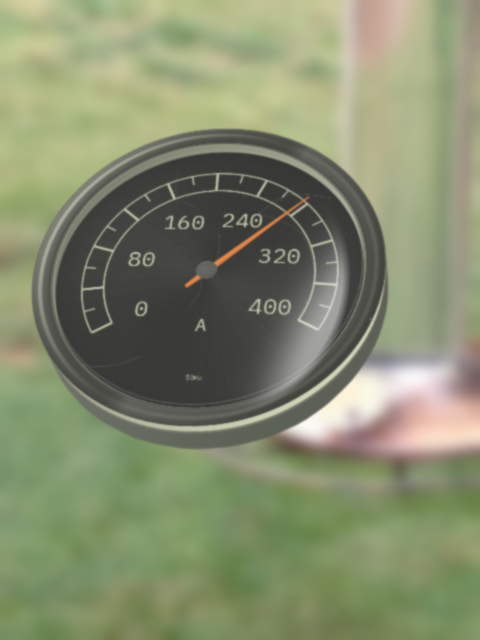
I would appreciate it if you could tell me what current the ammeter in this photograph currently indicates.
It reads 280 A
